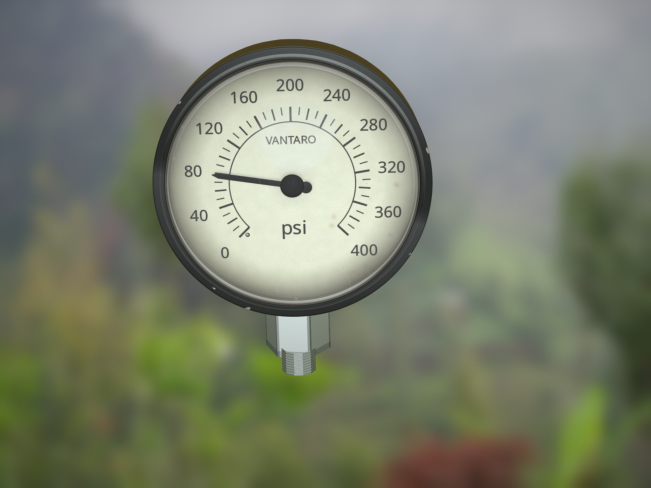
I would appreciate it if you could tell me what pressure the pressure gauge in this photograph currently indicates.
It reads 80 psi
